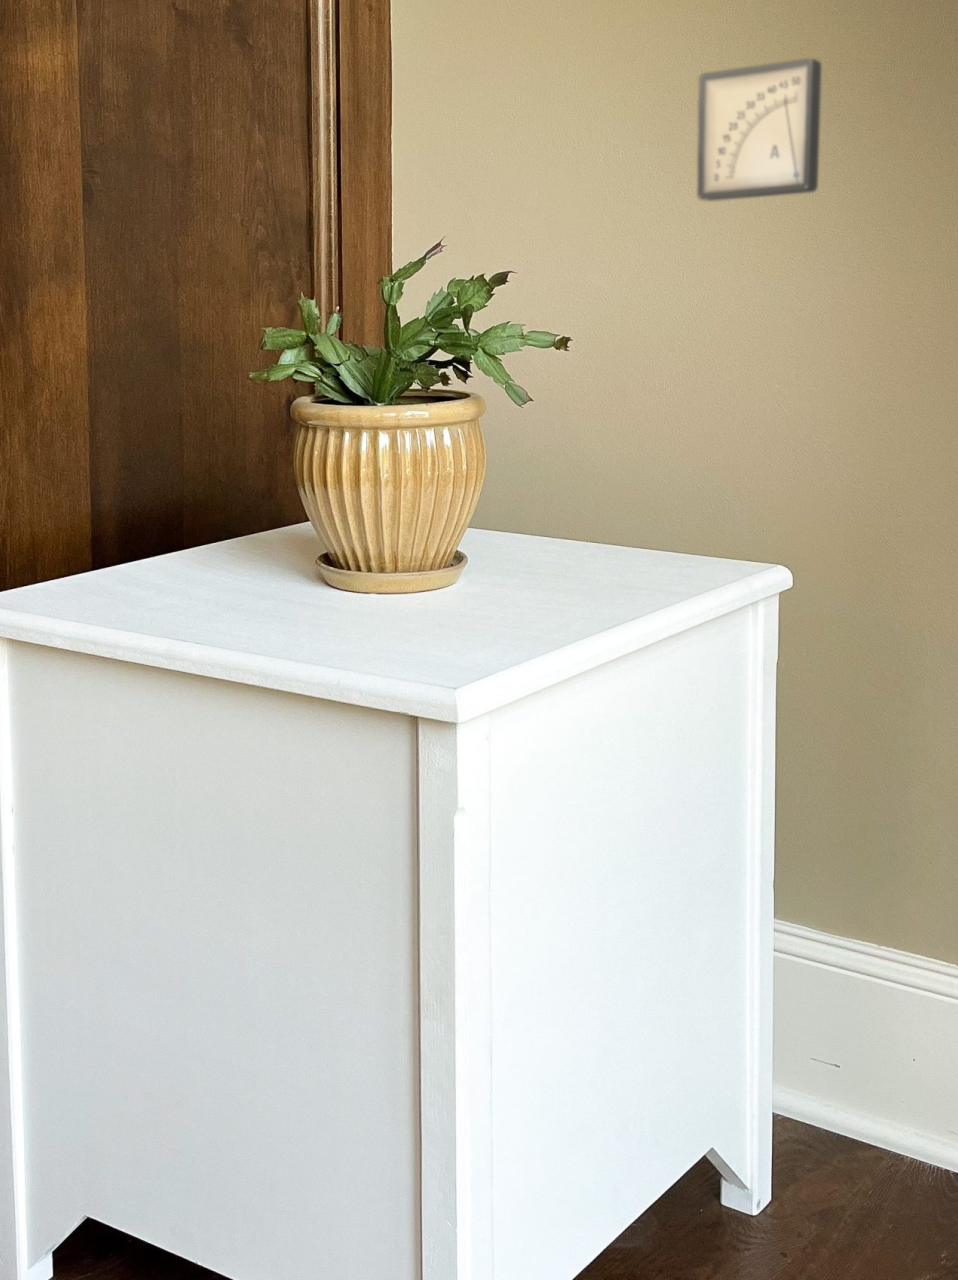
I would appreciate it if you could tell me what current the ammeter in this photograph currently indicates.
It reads 45 A
